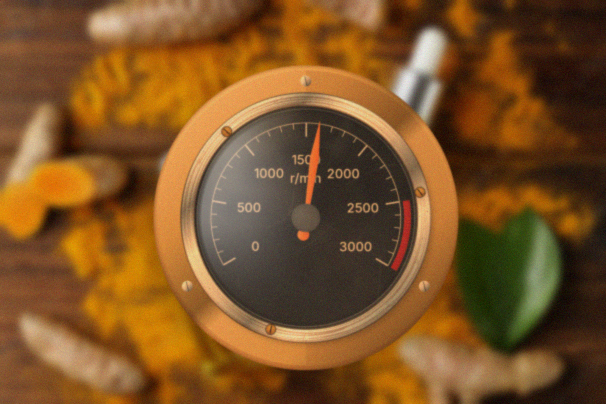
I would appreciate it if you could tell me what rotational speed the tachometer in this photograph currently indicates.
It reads 1600 rpm
